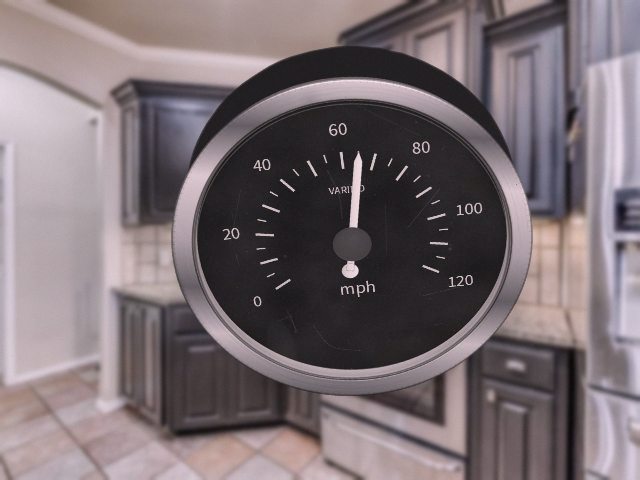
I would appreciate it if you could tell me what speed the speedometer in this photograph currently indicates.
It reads 65 mph
